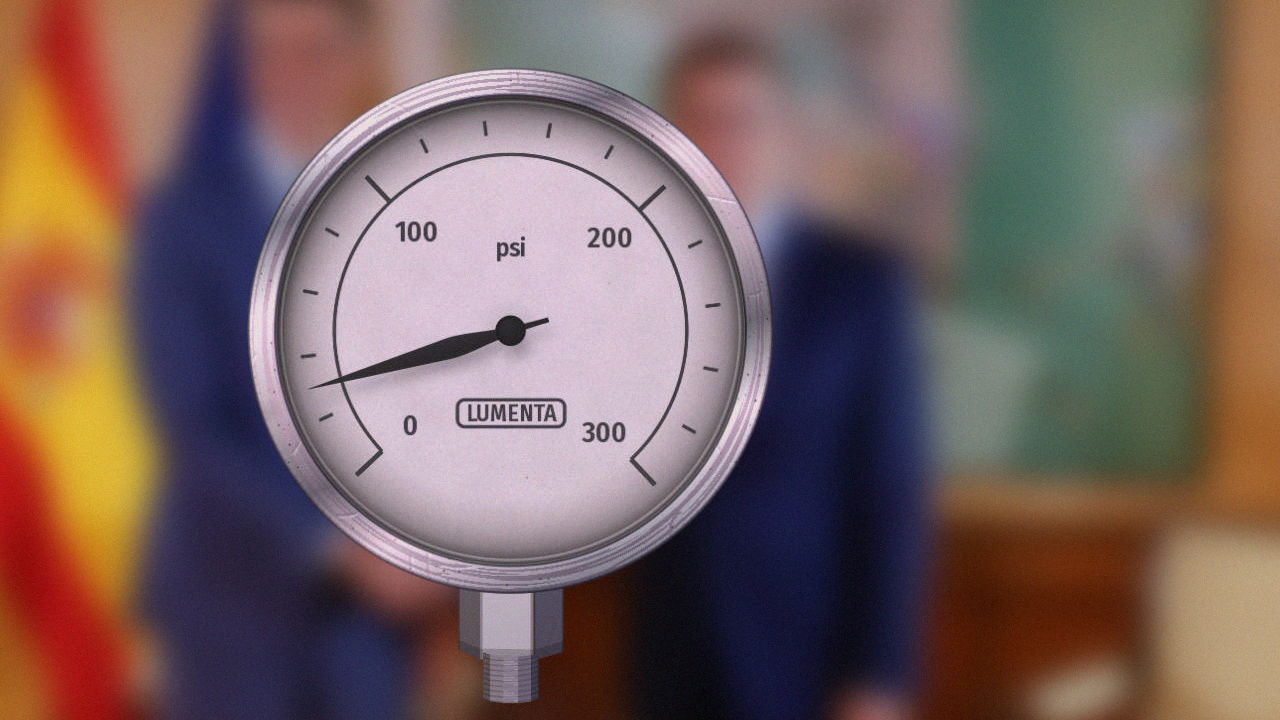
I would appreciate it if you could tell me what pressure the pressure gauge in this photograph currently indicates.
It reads 30 psi
